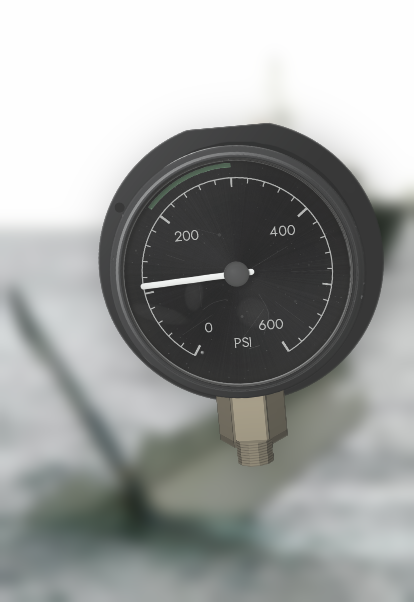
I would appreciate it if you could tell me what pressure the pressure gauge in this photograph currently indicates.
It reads 110 psi
